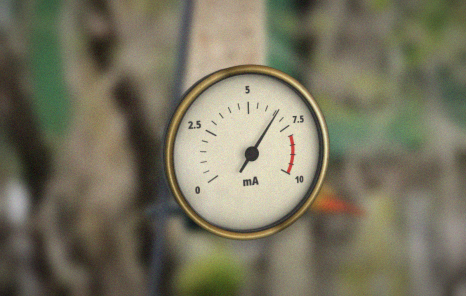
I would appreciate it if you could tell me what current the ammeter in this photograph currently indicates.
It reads 6.5 mA
